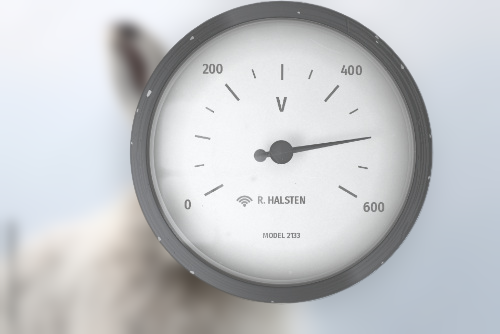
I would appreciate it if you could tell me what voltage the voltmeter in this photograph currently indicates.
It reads 500 V
